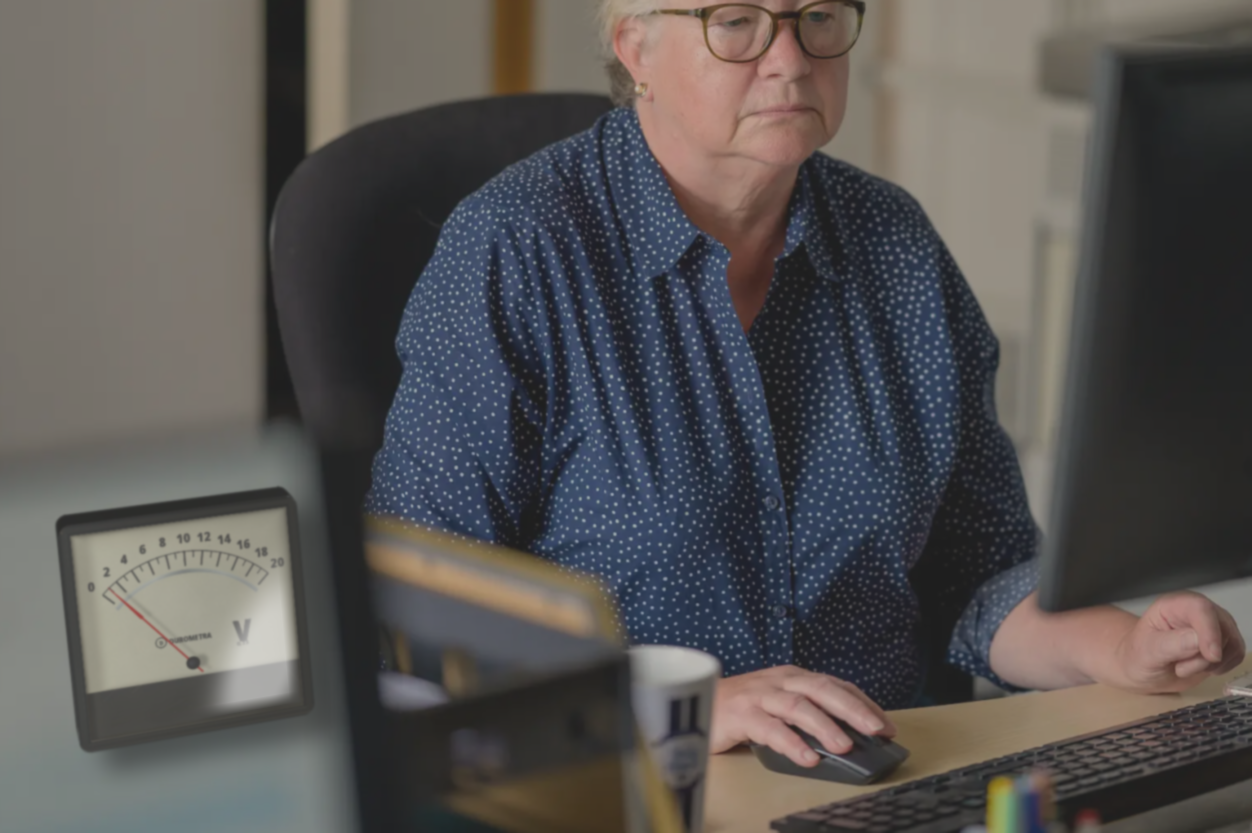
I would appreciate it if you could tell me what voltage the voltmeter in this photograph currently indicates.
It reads 1 V
